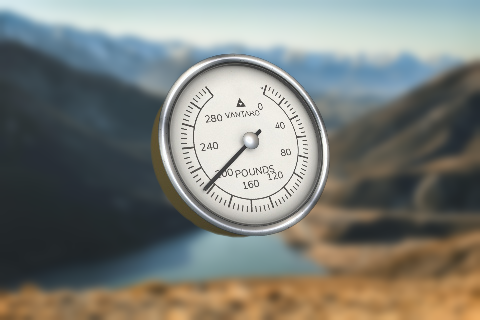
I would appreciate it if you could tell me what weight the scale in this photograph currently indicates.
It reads 204 lb
